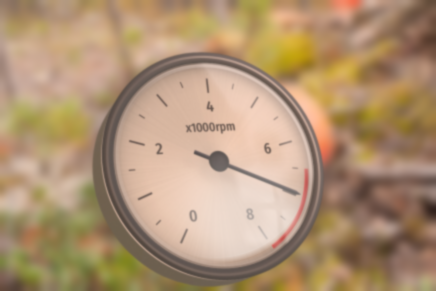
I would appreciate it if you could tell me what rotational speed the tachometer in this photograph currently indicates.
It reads 7000 rpm
